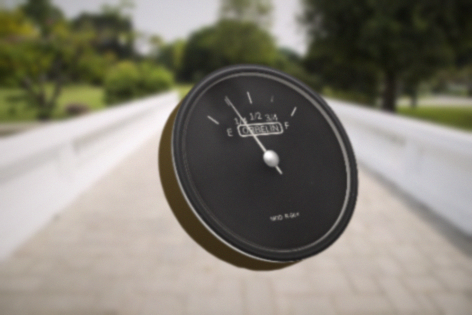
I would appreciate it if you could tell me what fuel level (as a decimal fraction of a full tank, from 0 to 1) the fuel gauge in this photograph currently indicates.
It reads 0.25
